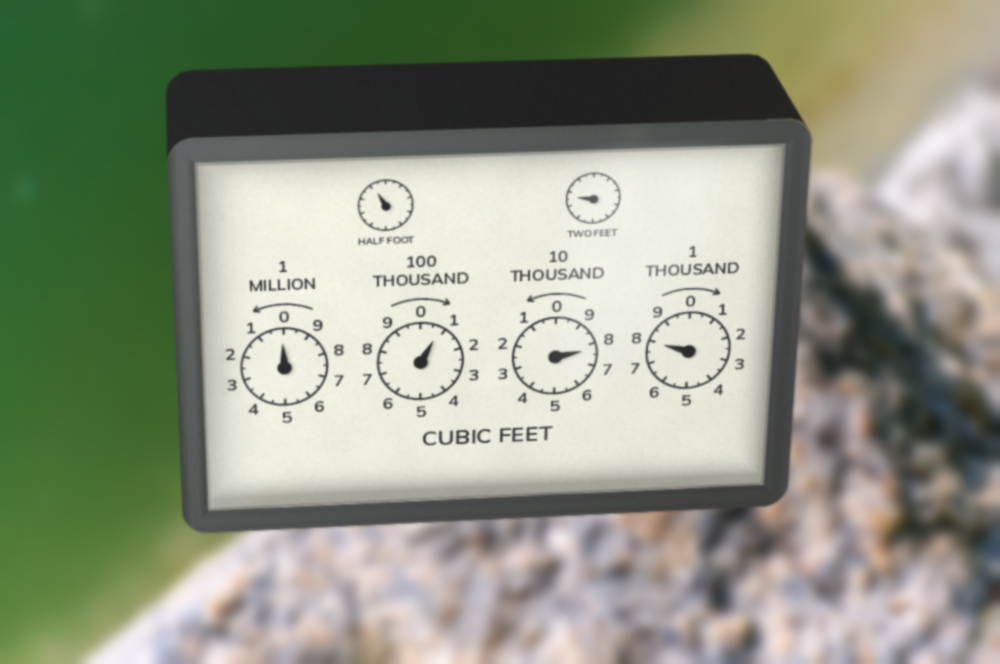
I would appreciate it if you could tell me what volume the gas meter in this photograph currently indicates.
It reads 7800 ft³
